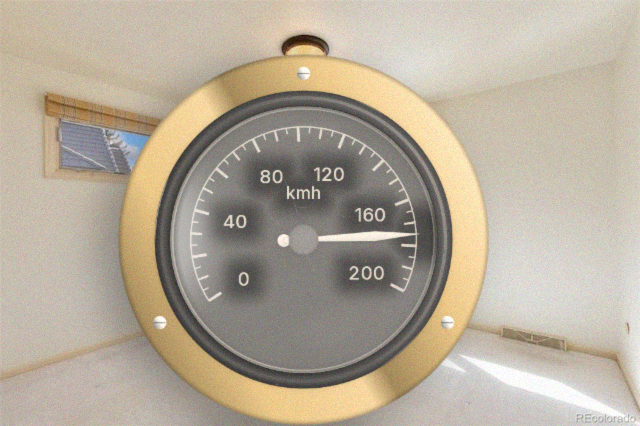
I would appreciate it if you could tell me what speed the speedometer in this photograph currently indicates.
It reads 175 km/h
